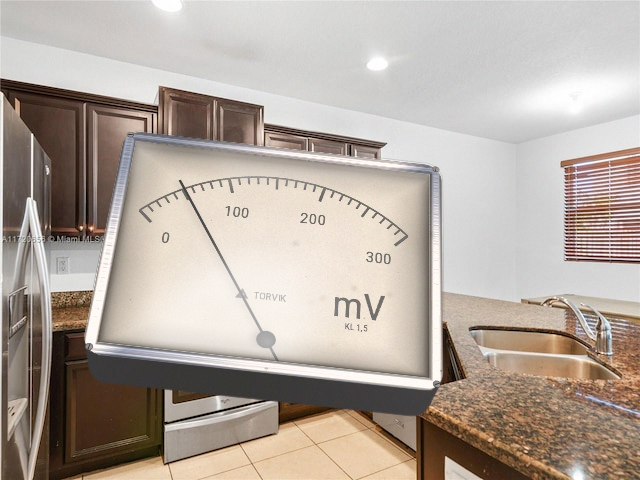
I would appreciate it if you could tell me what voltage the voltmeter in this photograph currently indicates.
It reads 50 mV
